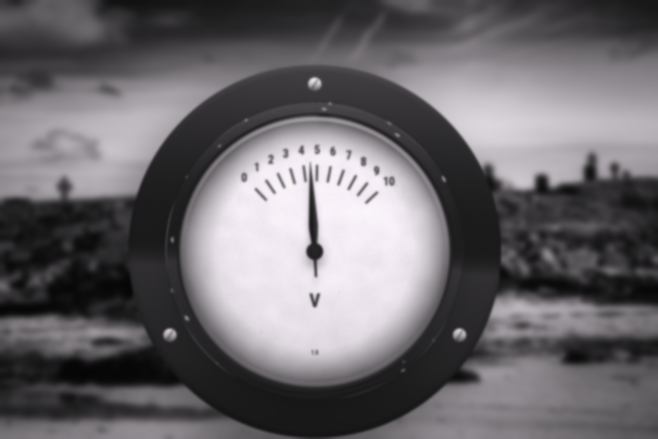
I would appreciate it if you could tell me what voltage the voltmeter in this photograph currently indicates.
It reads 4.5 V
